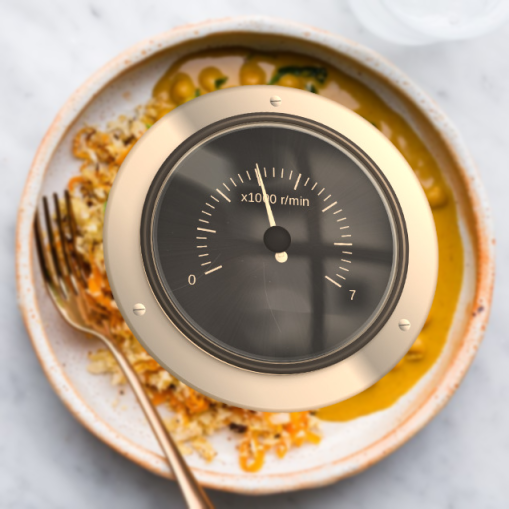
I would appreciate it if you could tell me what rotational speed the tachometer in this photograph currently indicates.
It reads 3000 rpm
